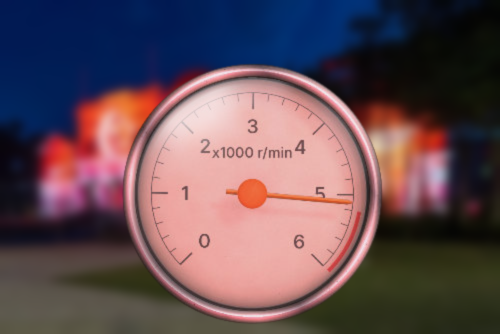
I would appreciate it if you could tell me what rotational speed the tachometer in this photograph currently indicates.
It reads 5100 rpm
